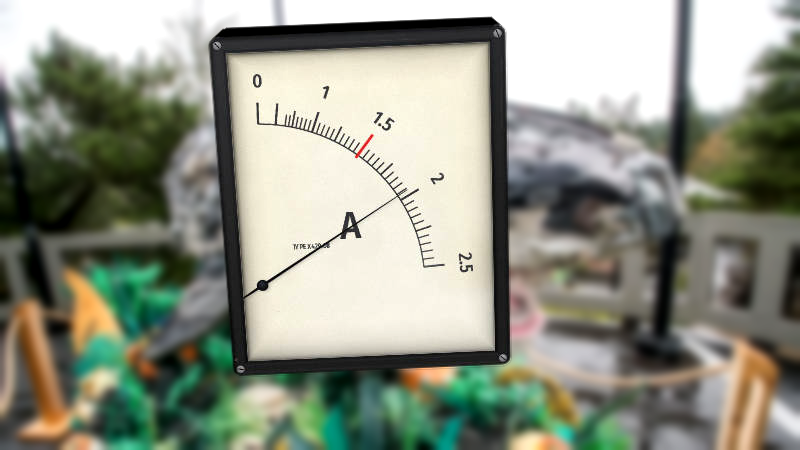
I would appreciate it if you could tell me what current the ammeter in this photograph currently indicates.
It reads 1.95 A
